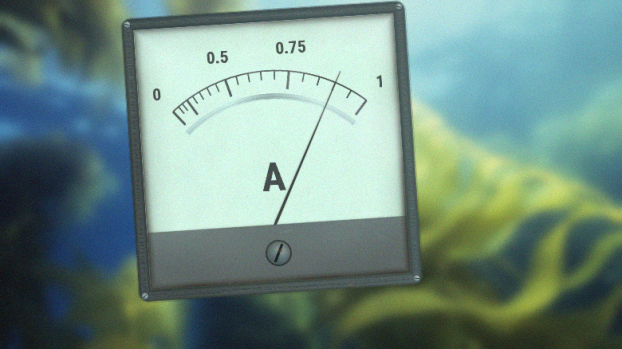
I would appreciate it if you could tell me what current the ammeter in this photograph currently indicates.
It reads 0.9 A
